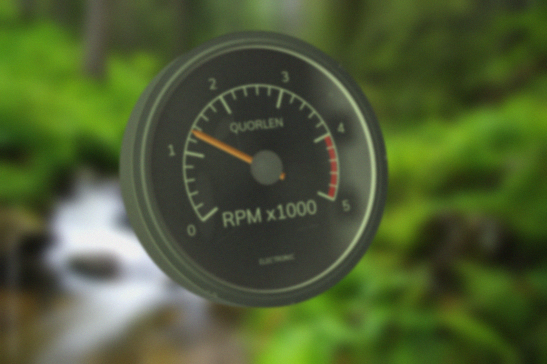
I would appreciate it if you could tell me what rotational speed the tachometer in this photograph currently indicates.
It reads 1300 rpm
